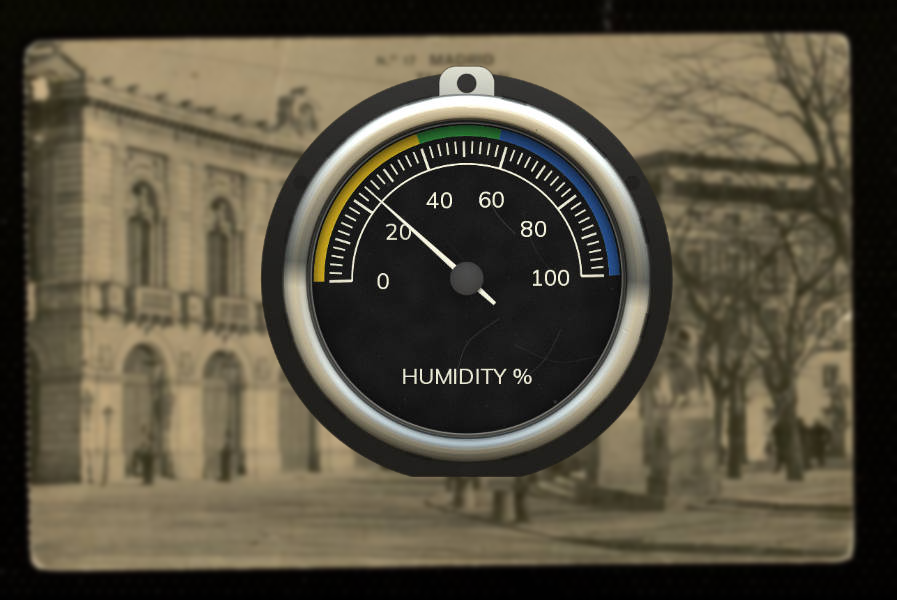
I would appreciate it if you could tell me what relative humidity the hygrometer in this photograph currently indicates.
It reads 24 %
